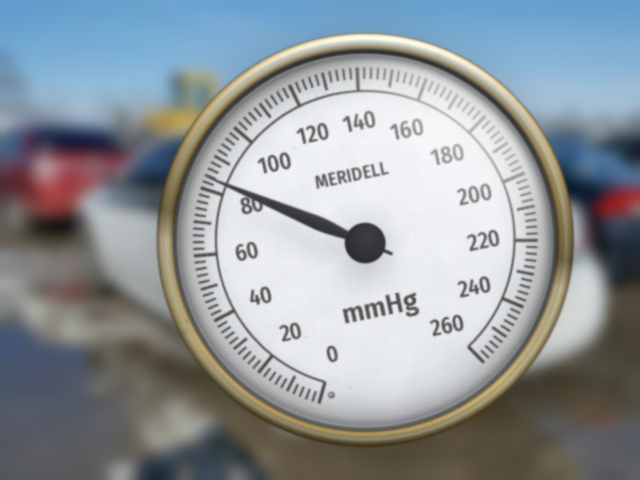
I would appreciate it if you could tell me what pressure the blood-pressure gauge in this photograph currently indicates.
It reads 84 mmHg
